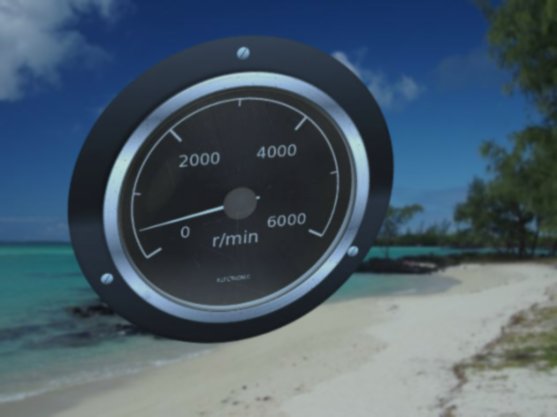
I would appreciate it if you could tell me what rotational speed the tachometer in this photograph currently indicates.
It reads 500 rpm
